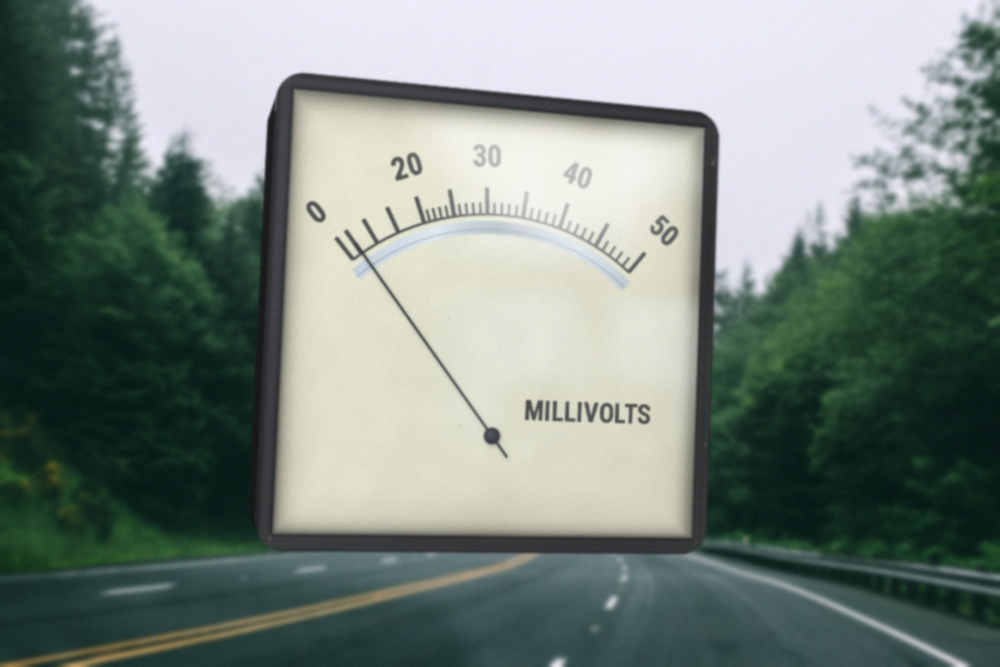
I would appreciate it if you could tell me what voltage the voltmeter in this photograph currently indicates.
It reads 5 mV
